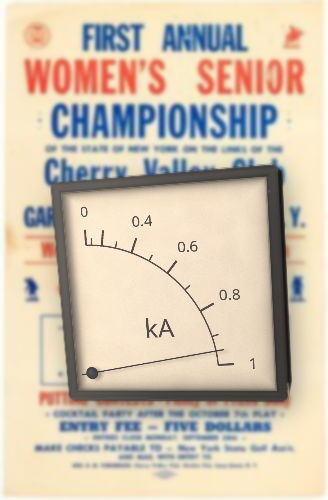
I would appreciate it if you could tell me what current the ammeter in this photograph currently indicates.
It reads 0.95 kA
